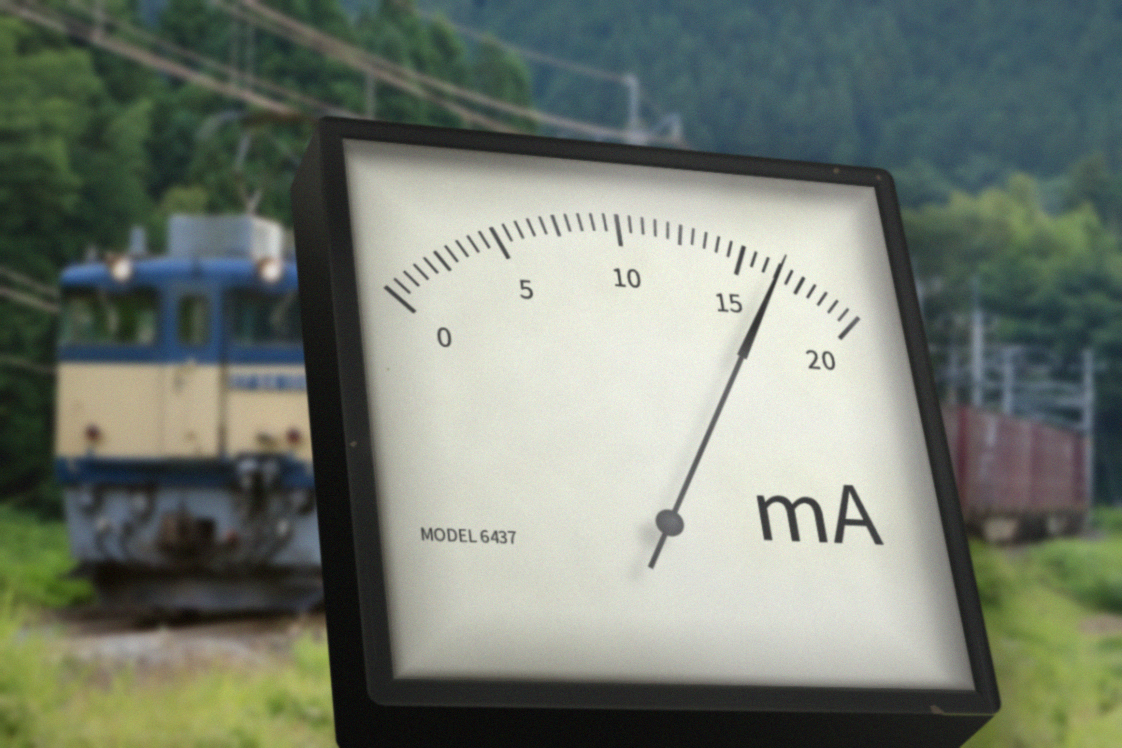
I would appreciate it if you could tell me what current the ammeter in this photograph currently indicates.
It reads 16.5 mA
